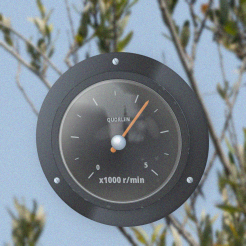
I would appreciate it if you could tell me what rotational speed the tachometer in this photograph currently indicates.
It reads 3250 rpm
